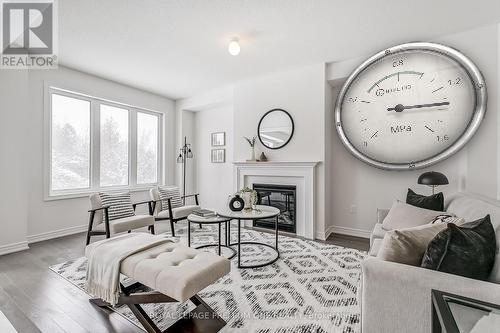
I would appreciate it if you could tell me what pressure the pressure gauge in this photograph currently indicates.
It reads 1.35 MPa
